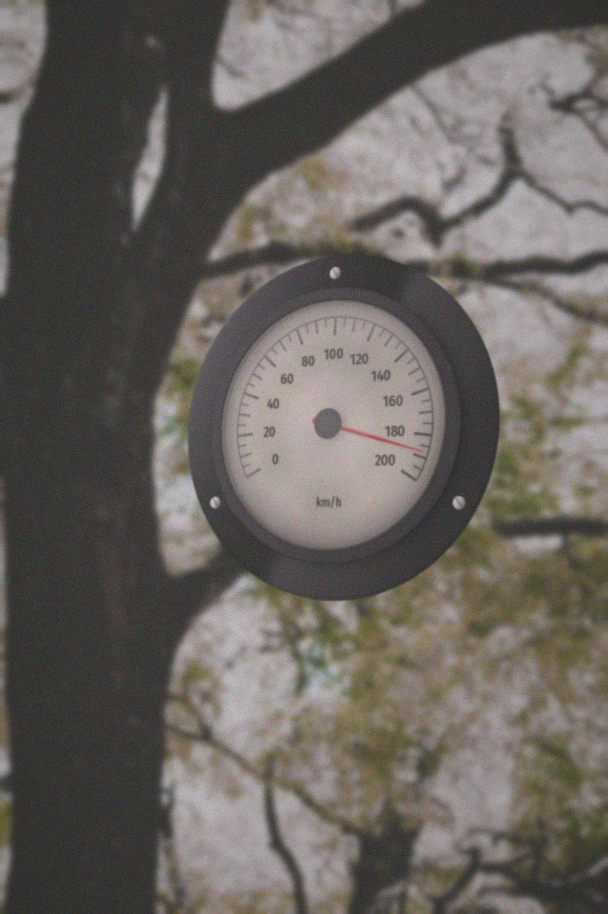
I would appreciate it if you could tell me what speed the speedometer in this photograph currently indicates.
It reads 187.5 km/h
